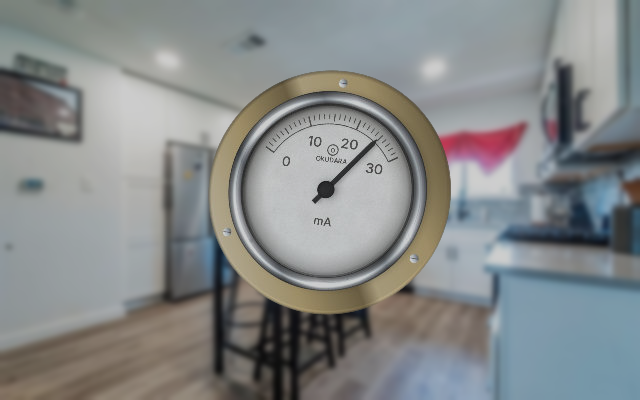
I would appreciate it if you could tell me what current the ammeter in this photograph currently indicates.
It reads 25 mA
